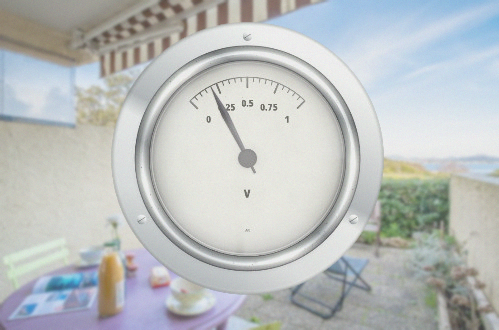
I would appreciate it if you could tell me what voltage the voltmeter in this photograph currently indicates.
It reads 0.2 V
